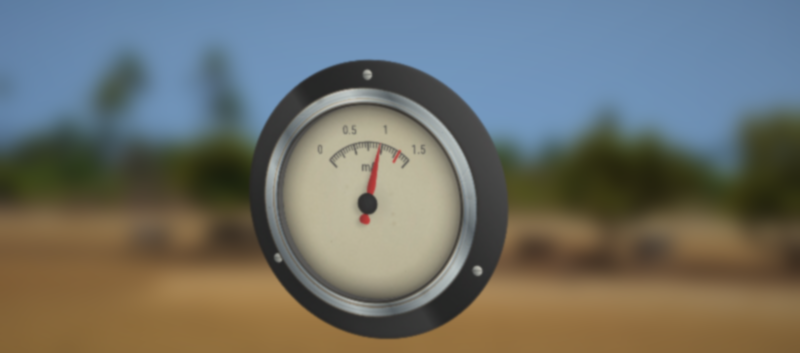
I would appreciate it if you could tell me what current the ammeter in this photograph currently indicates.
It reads 1 mA
